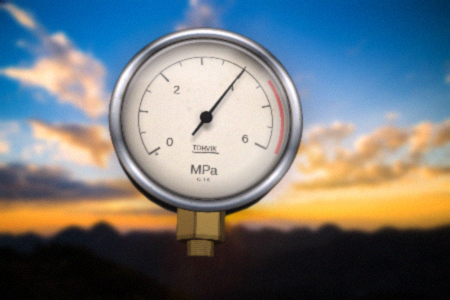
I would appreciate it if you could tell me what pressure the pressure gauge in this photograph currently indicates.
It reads 4 MPa
